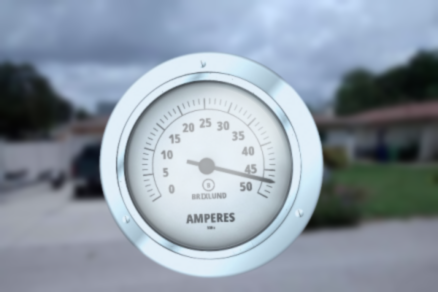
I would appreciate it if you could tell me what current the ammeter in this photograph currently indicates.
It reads 47 A
